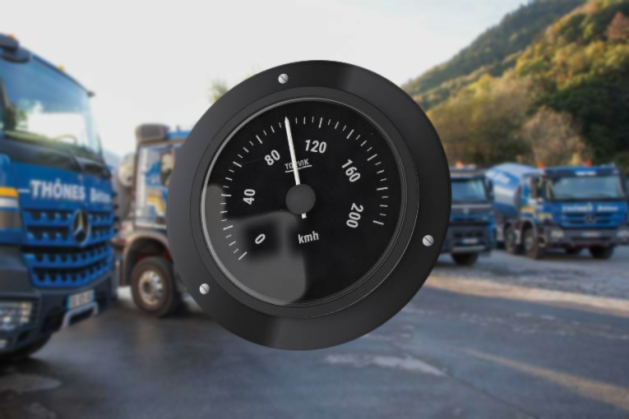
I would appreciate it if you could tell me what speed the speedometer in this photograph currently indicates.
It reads 100 km/h
